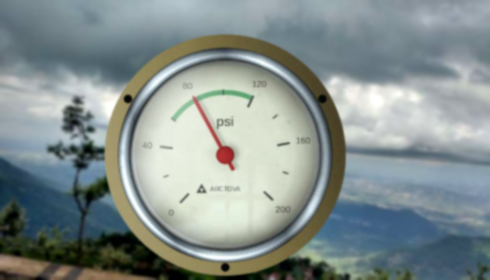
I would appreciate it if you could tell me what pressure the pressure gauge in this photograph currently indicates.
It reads 80 psi
